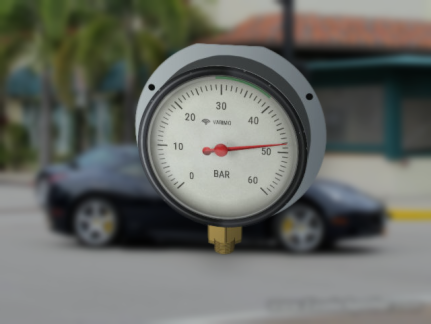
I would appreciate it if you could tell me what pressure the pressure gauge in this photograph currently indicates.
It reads 48 bar
